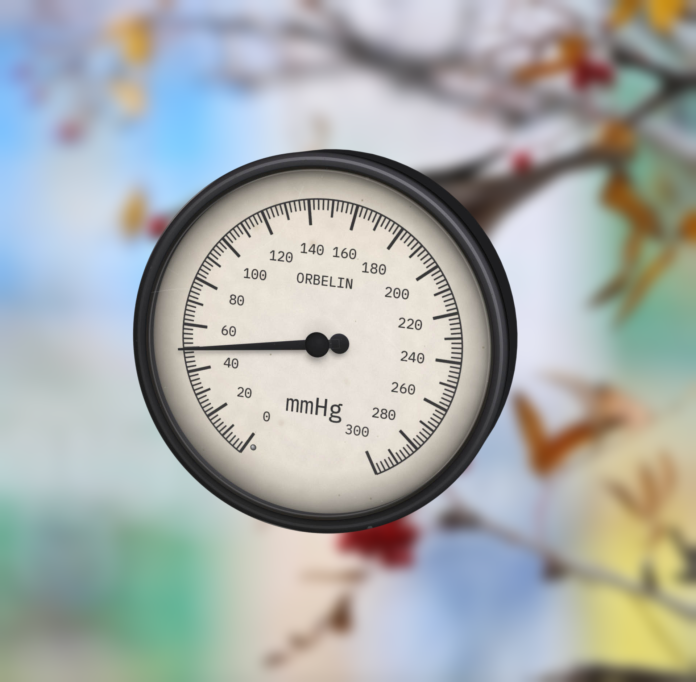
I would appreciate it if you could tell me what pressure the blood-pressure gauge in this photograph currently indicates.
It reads 50 mmHg
